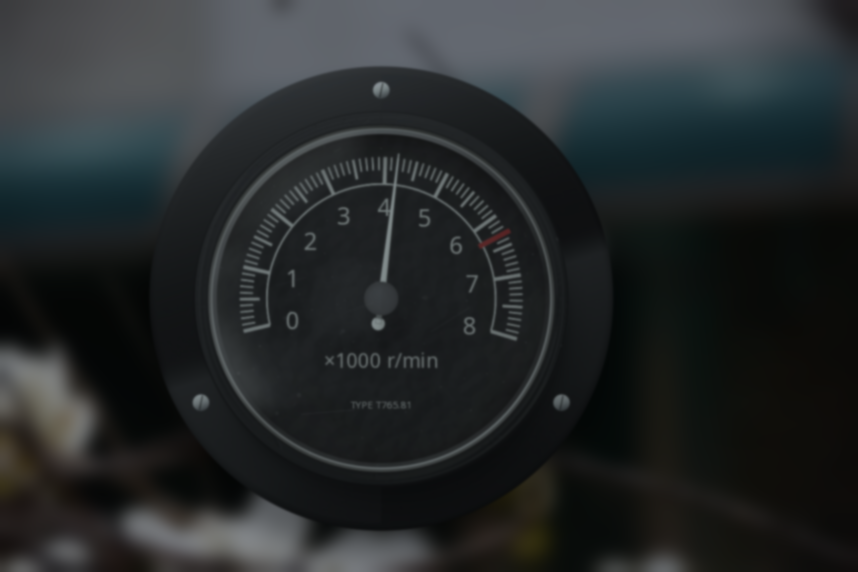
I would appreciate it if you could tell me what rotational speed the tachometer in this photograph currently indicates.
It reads 4200 rpm
